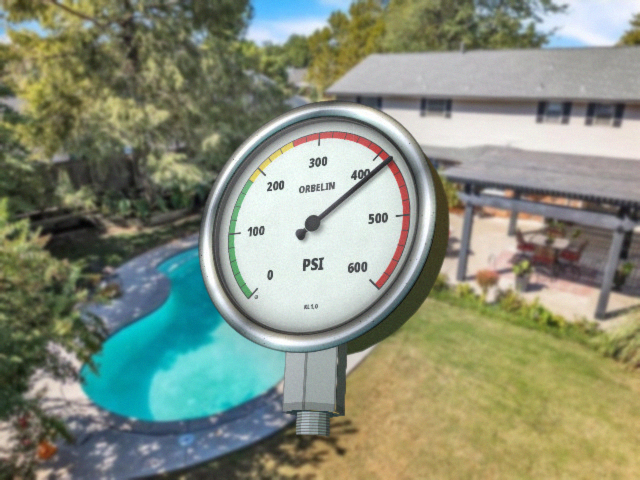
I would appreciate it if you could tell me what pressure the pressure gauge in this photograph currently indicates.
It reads 420 psi
